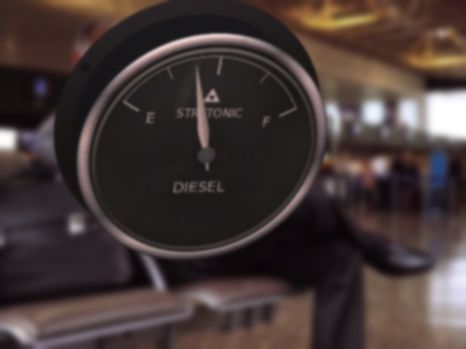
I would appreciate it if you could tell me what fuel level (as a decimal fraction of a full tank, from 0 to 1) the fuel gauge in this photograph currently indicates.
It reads 0.375
